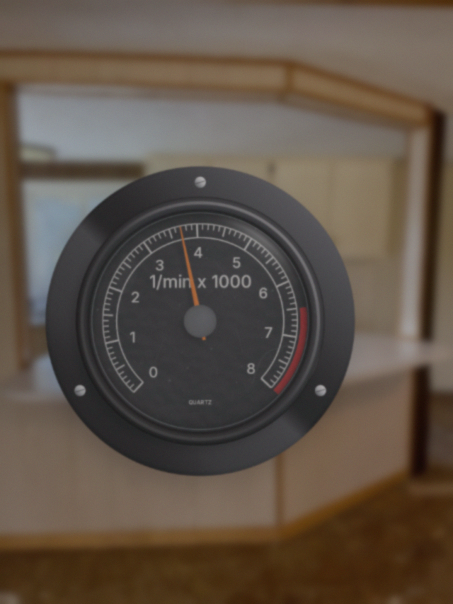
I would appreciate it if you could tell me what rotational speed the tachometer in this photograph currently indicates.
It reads 3700 rpm
